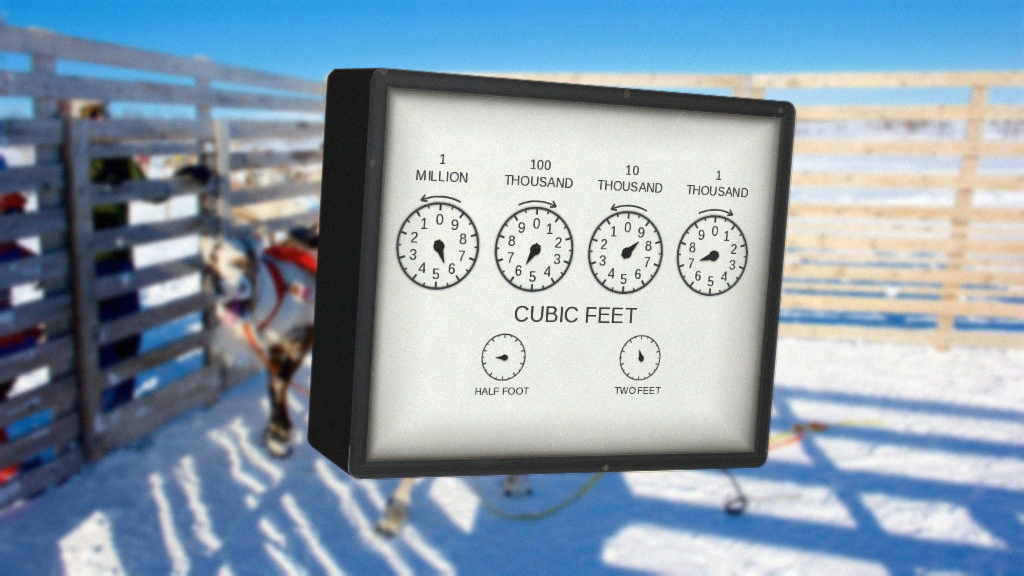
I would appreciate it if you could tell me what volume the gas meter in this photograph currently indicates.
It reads 558700 ft³
